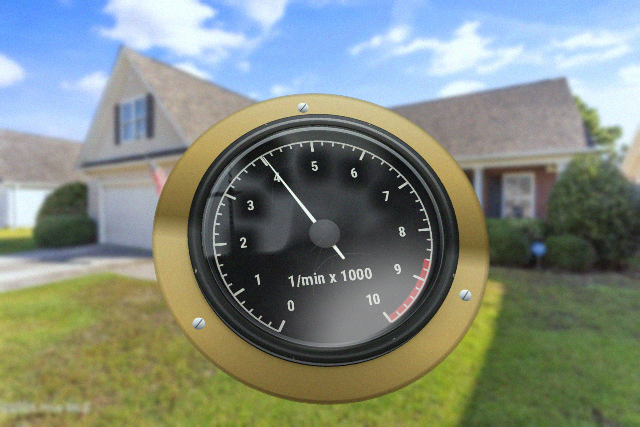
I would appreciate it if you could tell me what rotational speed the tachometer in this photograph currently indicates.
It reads 4000 rpm
